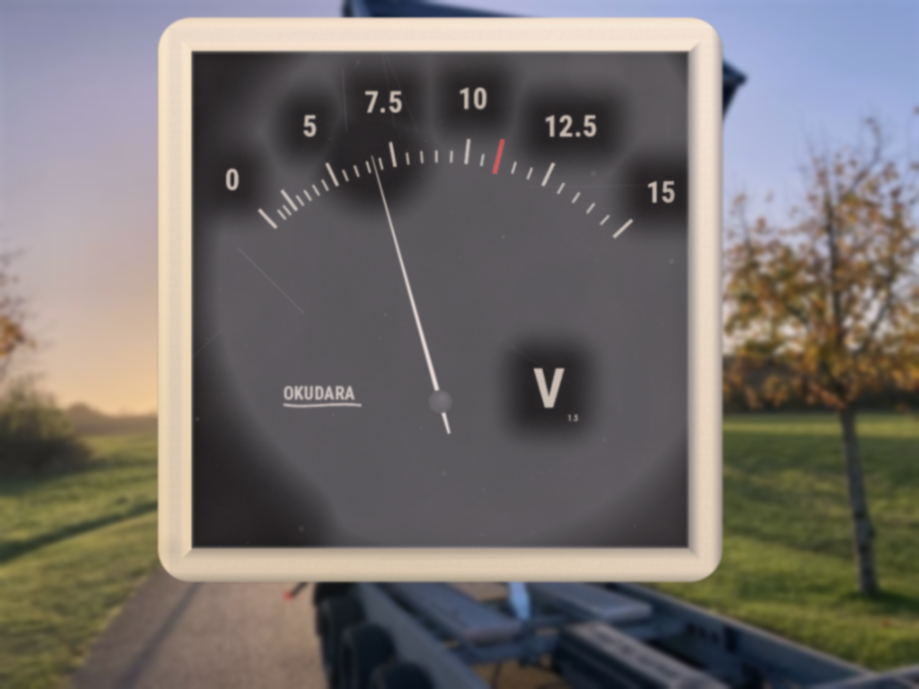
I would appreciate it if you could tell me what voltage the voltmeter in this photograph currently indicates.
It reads 6.75 V
